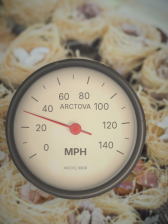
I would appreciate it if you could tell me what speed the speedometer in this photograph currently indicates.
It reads 30 mph
